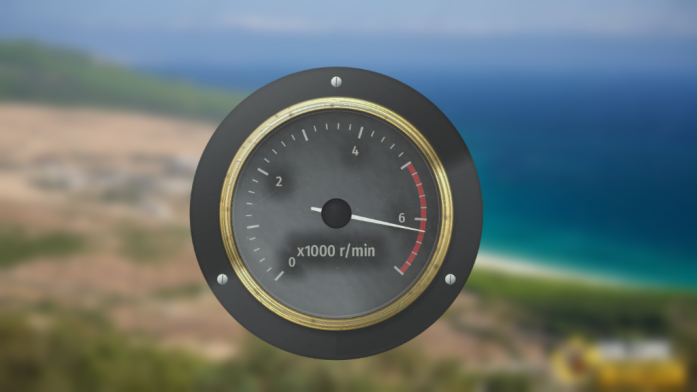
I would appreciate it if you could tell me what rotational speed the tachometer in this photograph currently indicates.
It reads 6200 rpm
